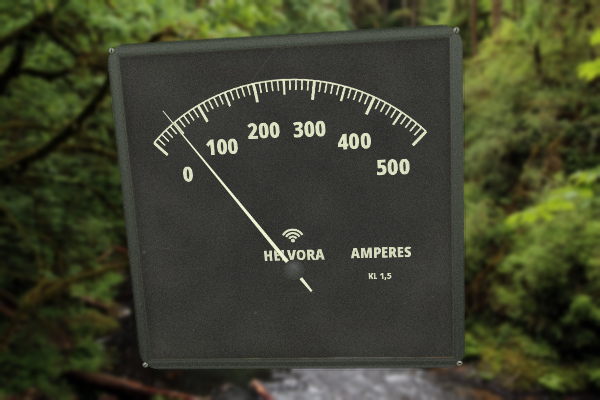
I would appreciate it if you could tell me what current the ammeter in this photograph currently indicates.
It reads 50 A
